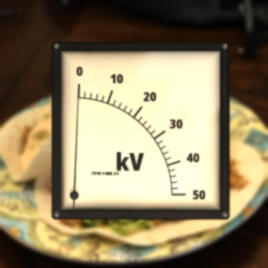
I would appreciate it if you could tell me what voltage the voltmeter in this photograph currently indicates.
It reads 0 kV
